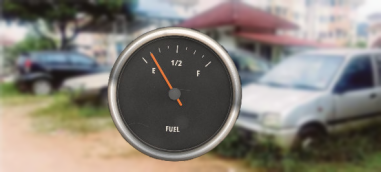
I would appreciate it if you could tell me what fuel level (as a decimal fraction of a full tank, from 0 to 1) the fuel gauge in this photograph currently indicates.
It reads 0.125
